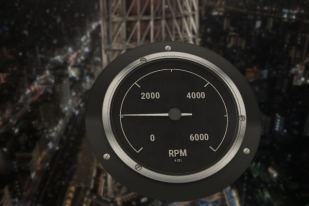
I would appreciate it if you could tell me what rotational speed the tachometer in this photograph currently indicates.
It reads 1000 rpm
